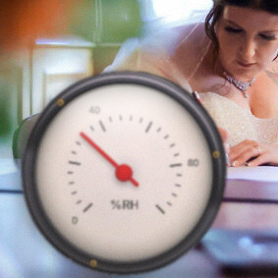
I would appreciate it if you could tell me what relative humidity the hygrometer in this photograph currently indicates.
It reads 32 %
